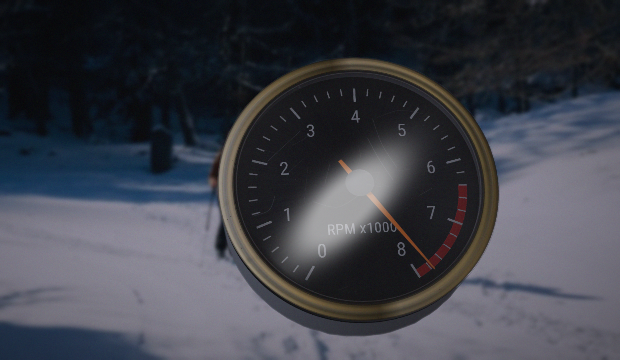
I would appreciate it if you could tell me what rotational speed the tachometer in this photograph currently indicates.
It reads 7800 rpm
